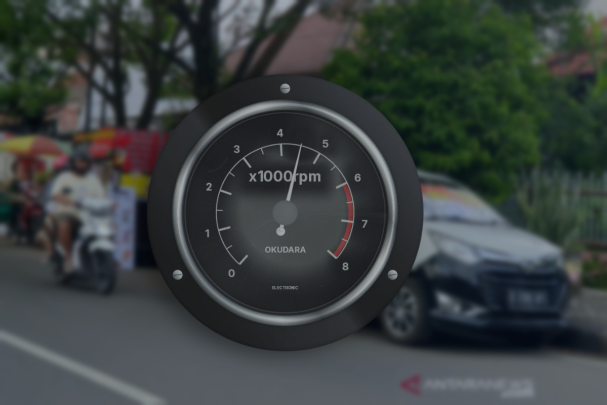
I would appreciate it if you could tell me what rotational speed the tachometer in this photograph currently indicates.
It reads 4500 rpm
